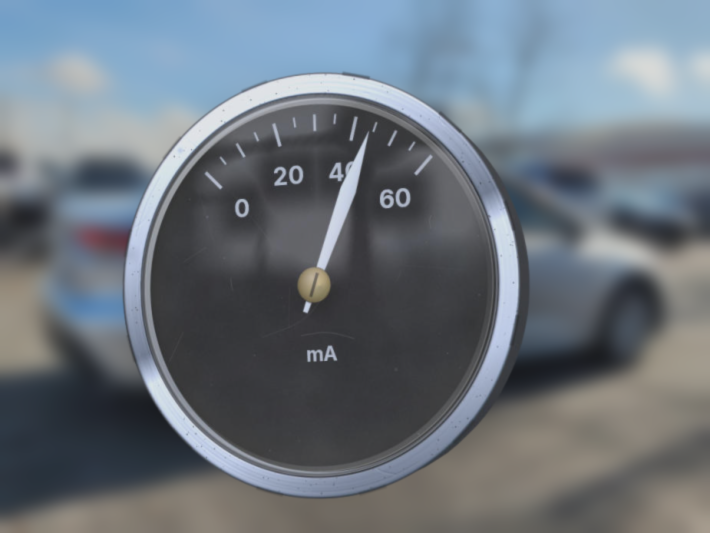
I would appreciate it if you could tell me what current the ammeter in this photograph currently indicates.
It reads 45 mA
